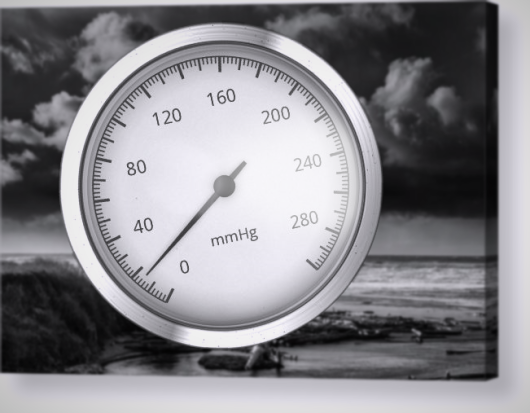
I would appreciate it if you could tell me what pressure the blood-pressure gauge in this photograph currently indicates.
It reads 16 mmHg
